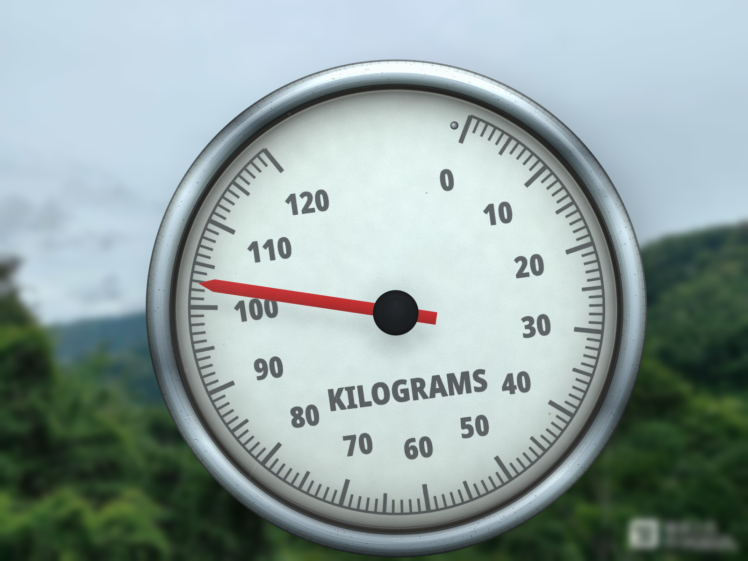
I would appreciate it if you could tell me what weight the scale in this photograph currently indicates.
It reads 103 kg
